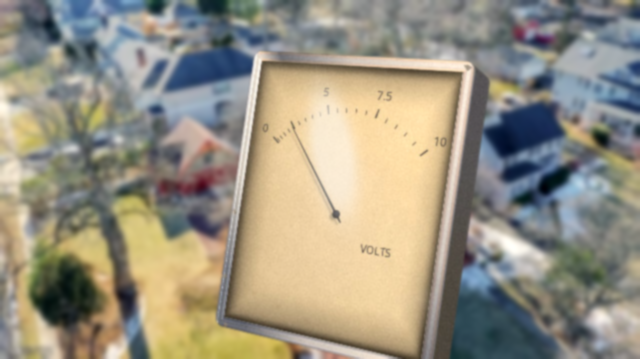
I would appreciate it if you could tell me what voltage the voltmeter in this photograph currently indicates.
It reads 2.5 V
